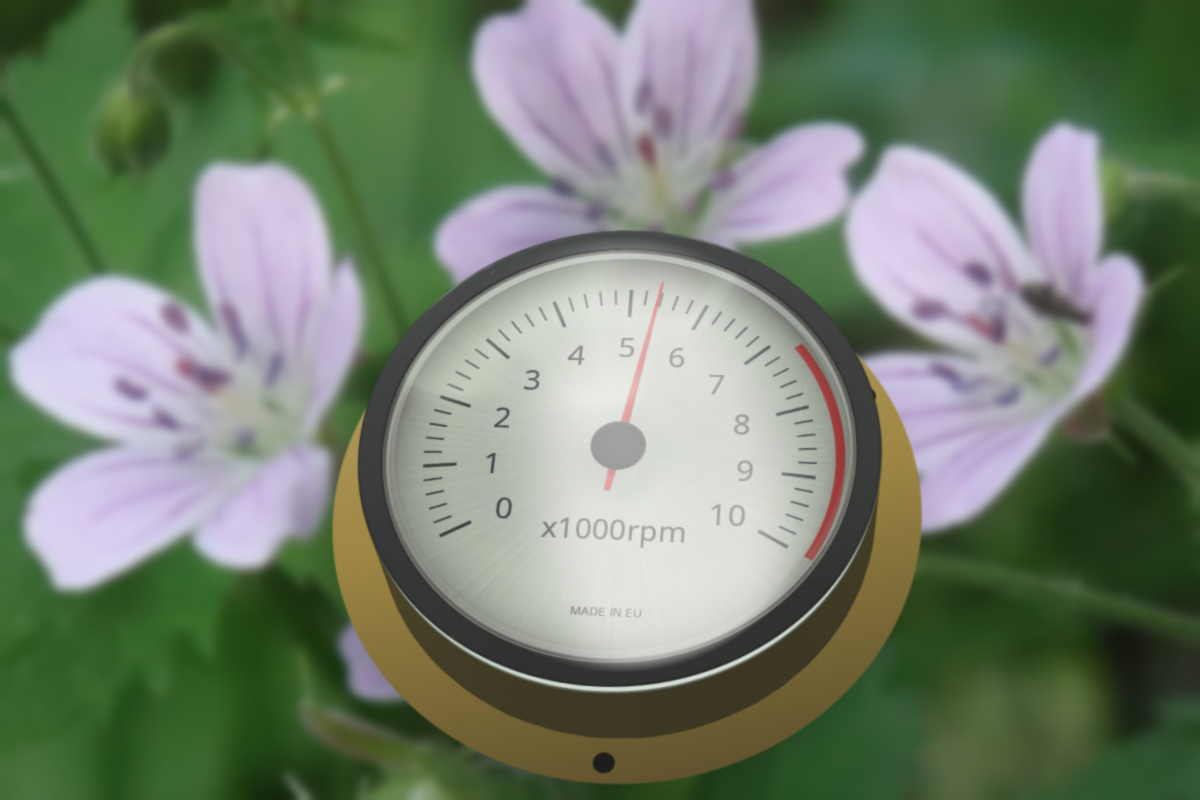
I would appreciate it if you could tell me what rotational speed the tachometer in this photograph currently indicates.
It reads 5400 rpm
